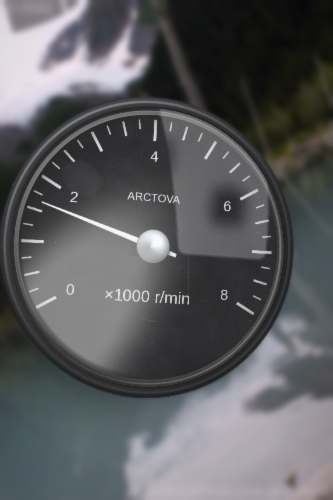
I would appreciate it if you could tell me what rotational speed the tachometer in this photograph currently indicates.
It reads 1625 rpm
